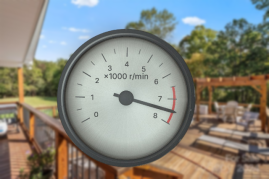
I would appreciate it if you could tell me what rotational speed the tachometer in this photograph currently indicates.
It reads 7500 rpm
